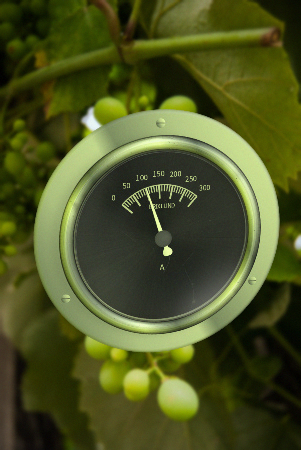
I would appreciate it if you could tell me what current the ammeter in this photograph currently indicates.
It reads 100 A
